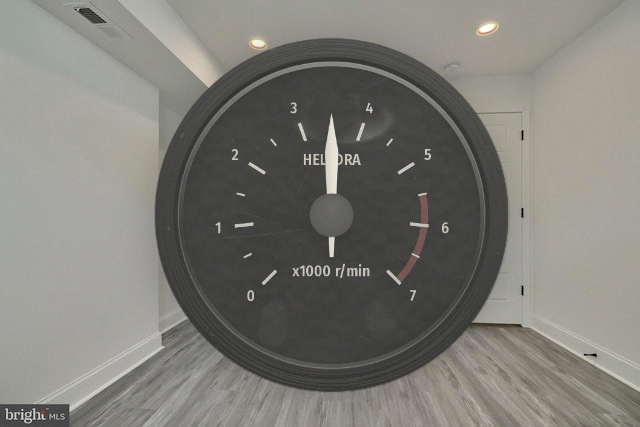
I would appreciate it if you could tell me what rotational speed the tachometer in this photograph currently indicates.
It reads 3500 rpm
